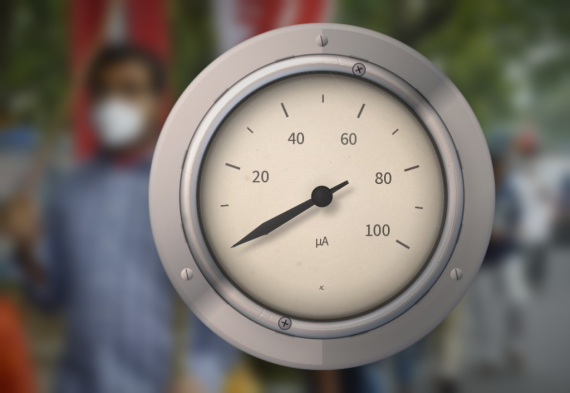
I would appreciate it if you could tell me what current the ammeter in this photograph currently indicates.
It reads 0 µA
